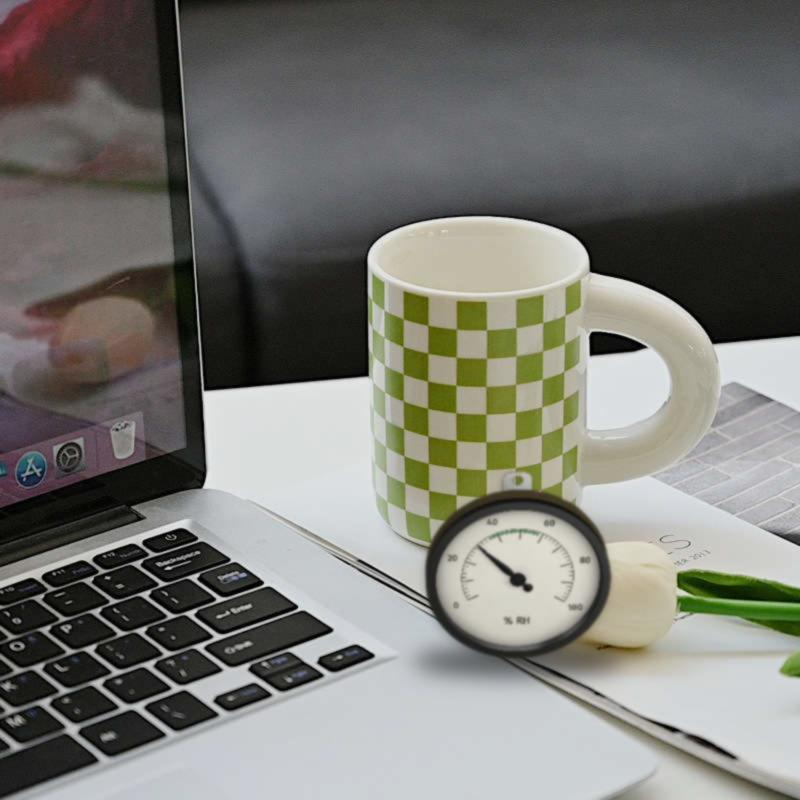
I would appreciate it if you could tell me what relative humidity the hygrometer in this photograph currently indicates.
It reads 30 %
